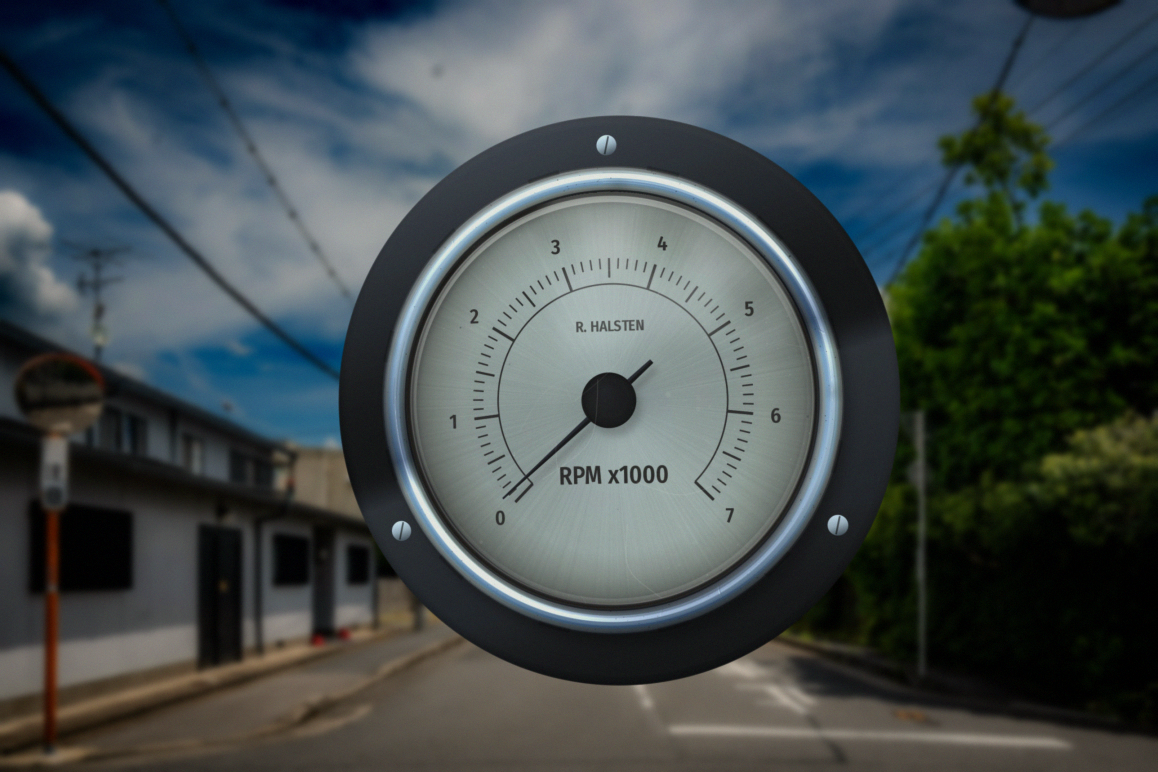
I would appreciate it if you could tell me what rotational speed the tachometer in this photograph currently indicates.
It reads 100 rpm
